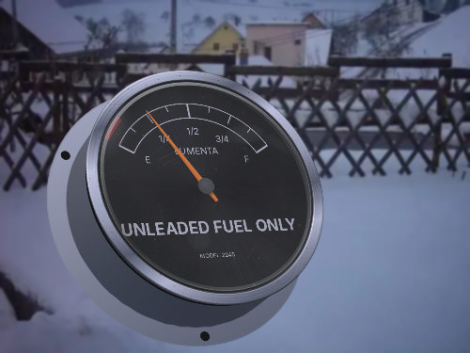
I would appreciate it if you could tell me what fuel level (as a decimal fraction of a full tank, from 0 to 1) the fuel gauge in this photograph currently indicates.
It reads 0.25
